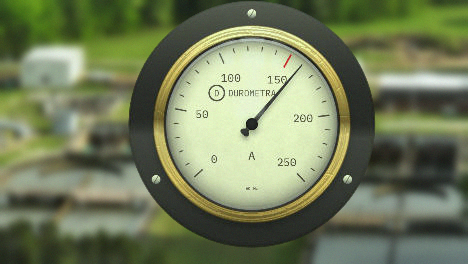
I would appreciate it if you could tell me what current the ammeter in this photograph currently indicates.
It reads 160 A
